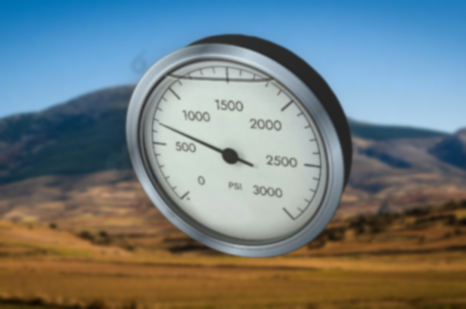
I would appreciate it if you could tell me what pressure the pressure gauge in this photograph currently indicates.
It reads 700 psi
